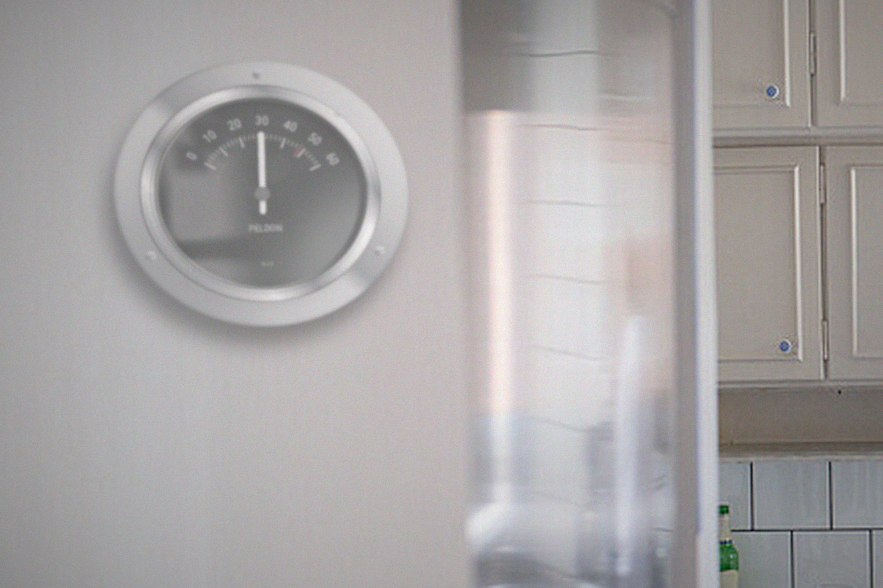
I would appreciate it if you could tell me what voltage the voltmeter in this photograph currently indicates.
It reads 30 V
